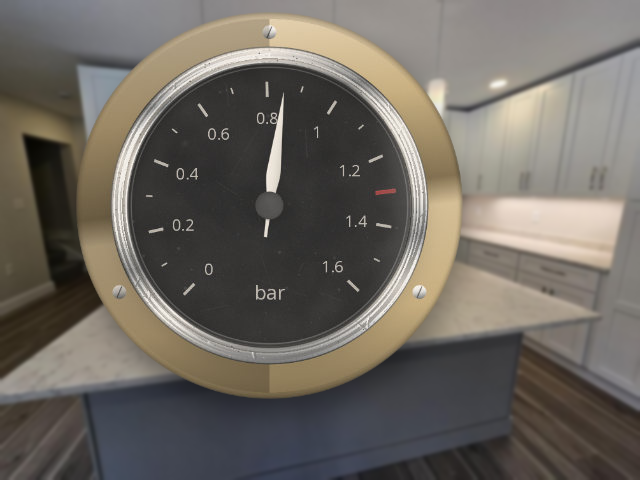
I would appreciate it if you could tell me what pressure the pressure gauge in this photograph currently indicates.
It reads 0.85 bar
